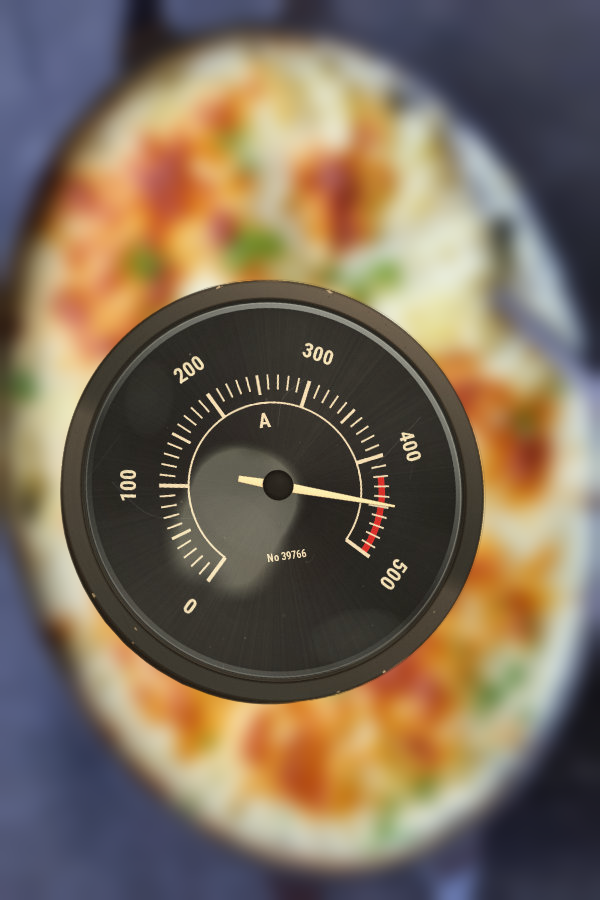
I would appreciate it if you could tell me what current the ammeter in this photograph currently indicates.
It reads 450 A
